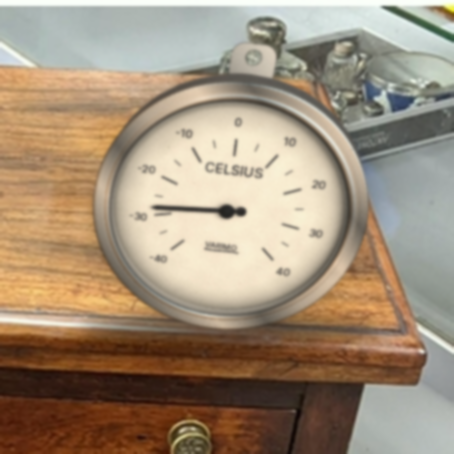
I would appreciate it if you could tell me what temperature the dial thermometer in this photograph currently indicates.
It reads -27.5 °C
